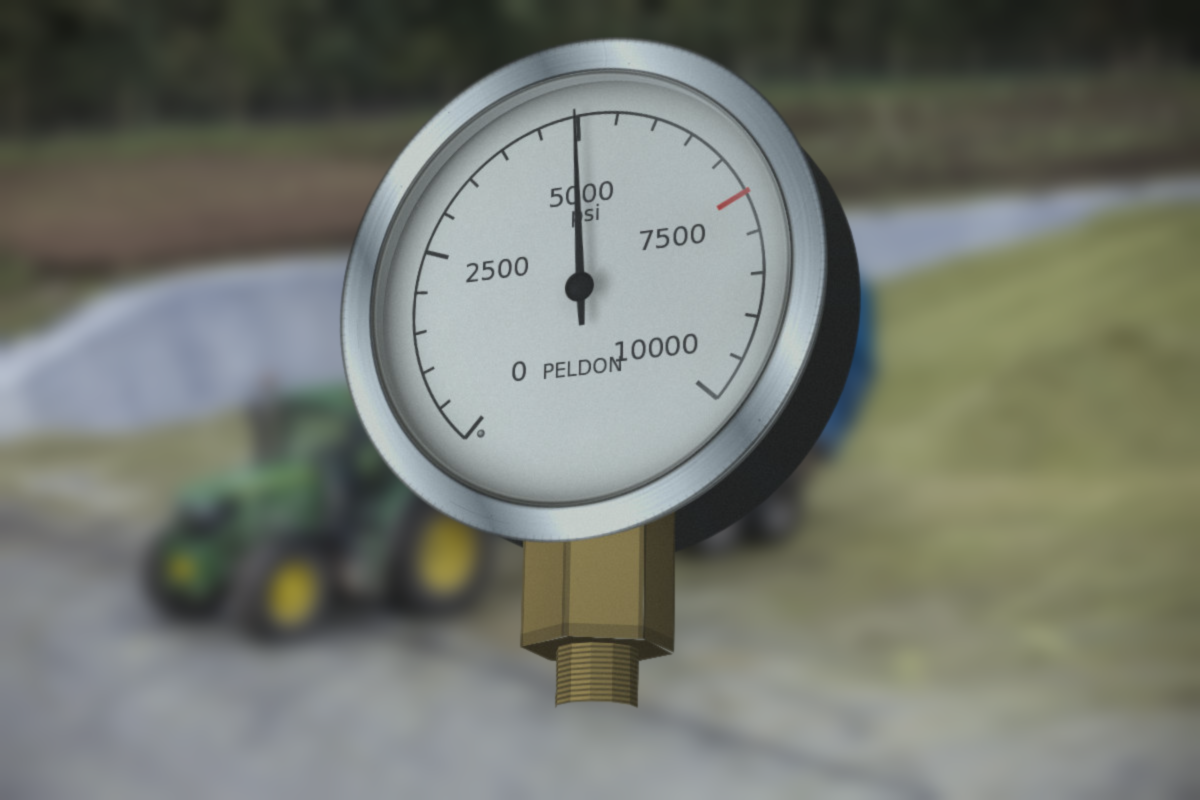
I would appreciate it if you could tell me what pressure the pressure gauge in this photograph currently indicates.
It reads 5000 psi
